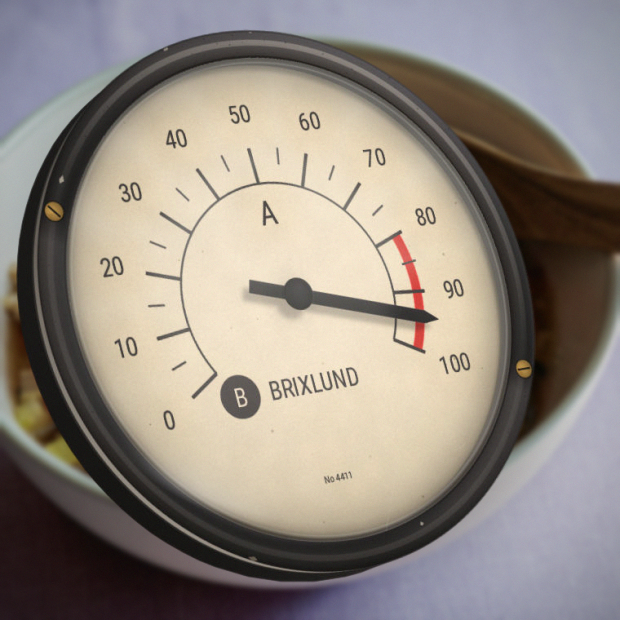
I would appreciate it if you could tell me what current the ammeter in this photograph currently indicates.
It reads 95 A
